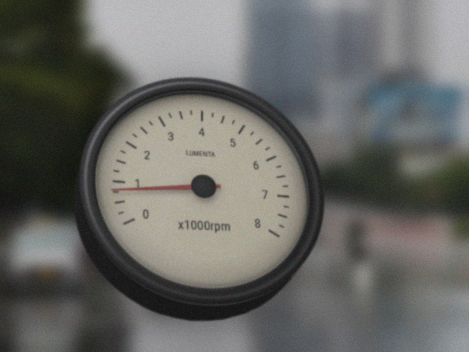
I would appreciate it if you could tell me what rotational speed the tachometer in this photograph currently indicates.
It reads 750 rpm
